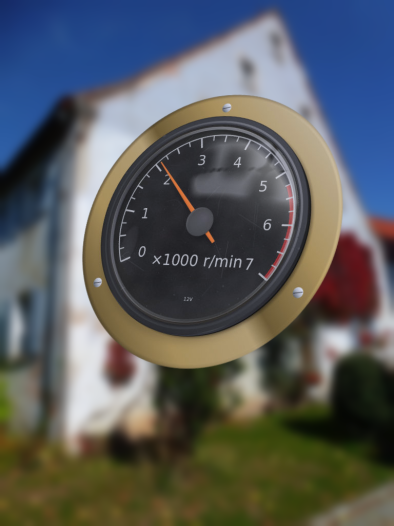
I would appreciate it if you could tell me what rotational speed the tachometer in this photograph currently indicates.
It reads 2125 rpm
